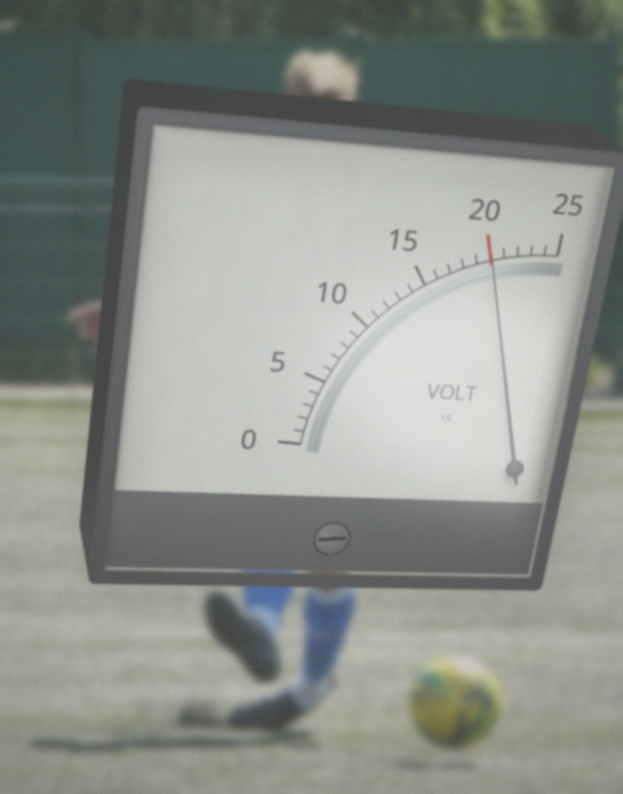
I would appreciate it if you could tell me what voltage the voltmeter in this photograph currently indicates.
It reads 20 V
